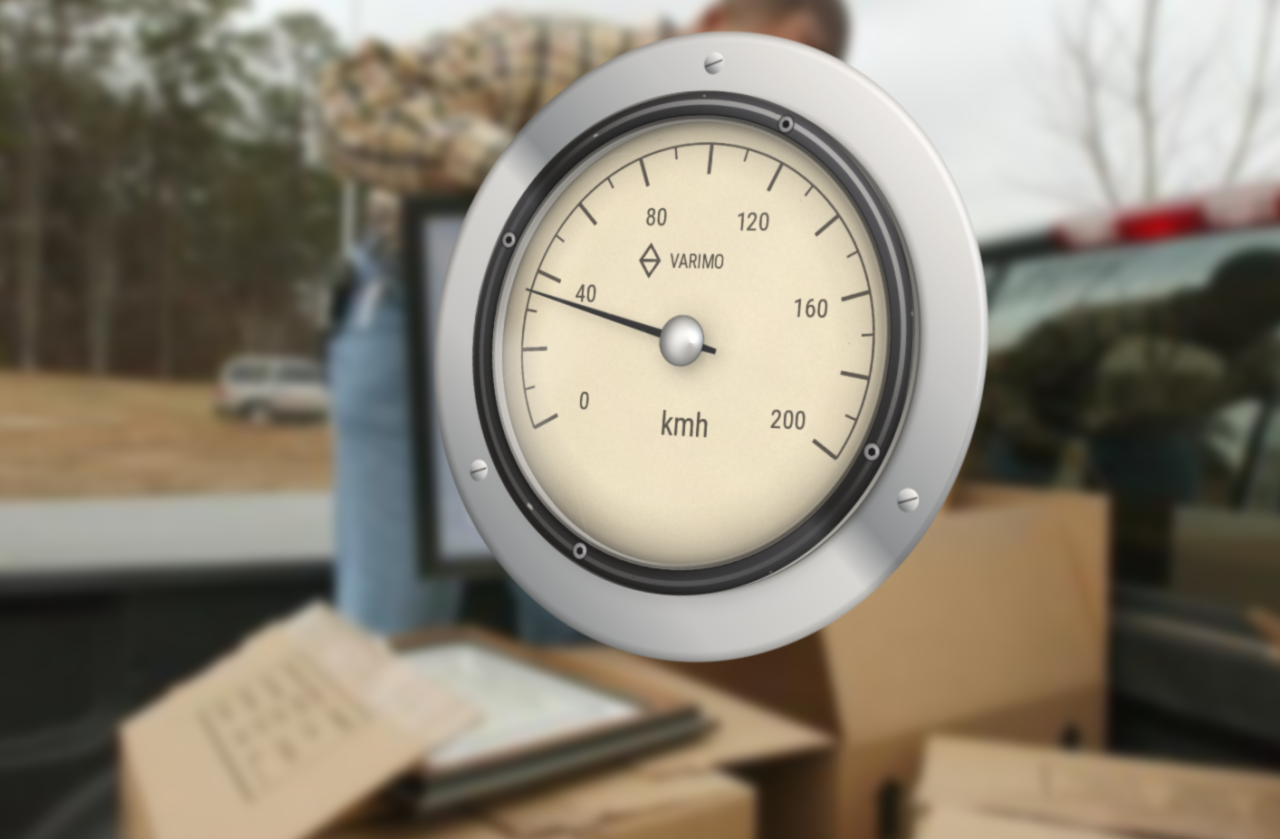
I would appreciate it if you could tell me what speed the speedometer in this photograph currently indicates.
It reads 35 km/h
